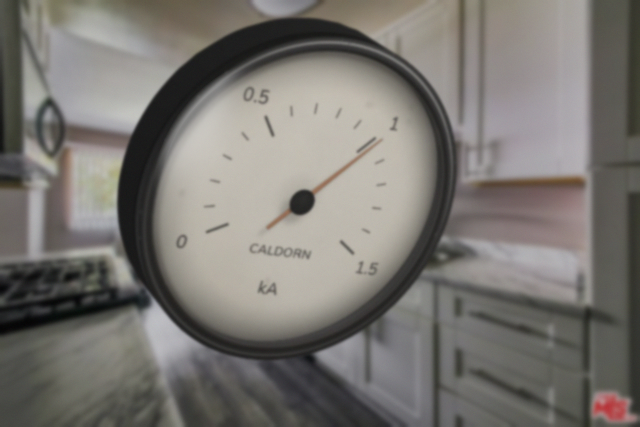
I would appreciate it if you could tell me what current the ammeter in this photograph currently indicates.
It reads 1 kA
